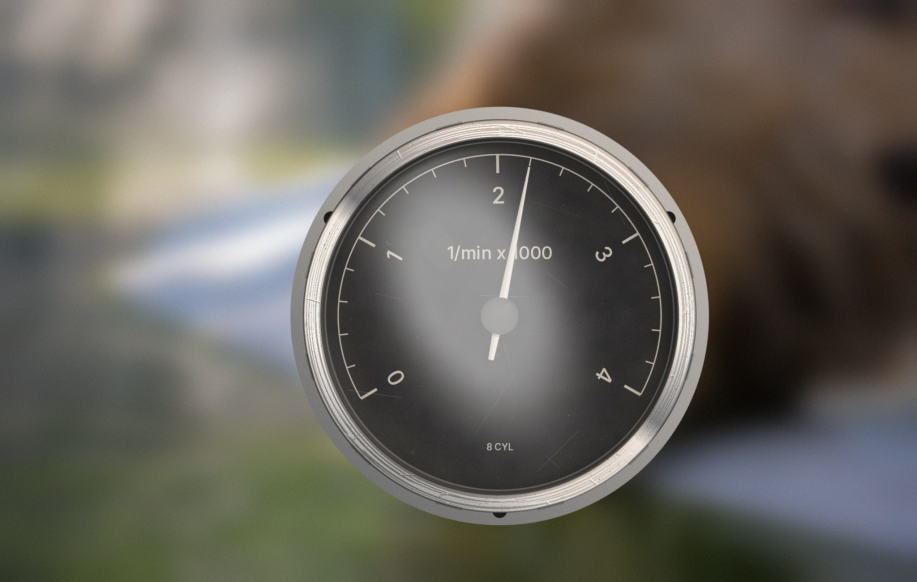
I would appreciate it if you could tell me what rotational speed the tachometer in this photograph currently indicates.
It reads 2200 rpm
